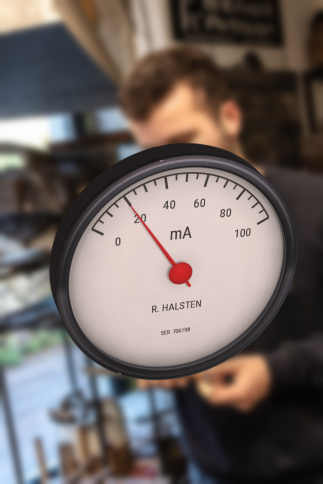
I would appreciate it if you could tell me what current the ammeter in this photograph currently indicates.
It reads 20 mA
